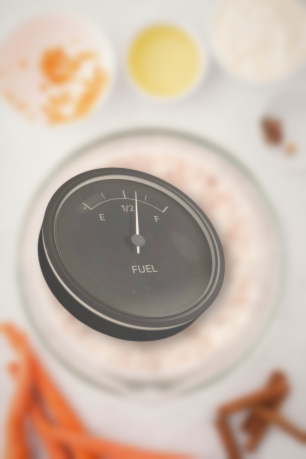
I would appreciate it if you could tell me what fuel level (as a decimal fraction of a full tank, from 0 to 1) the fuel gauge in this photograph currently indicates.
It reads 0.625
